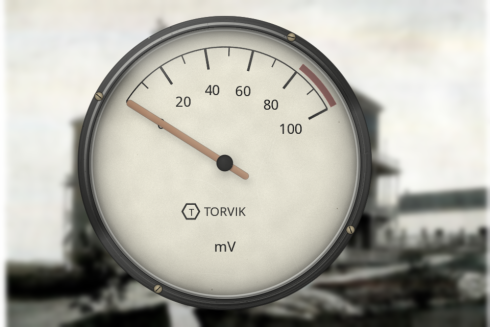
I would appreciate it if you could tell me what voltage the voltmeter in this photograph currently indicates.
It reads 0 mV
